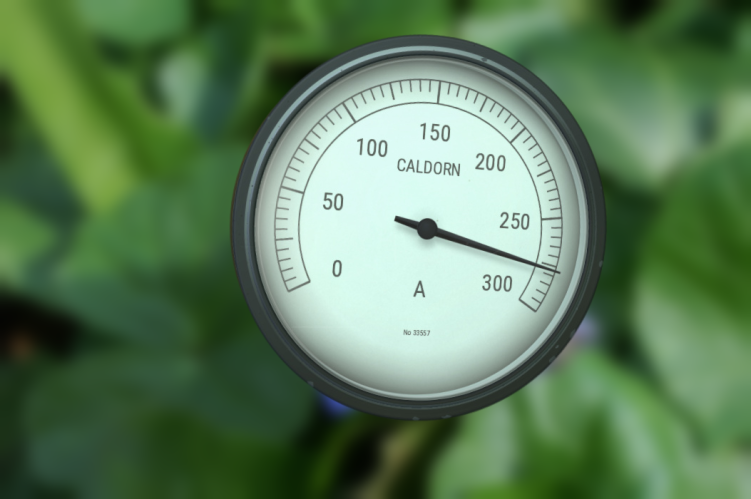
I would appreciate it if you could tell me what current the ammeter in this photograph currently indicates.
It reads 277.5 A
